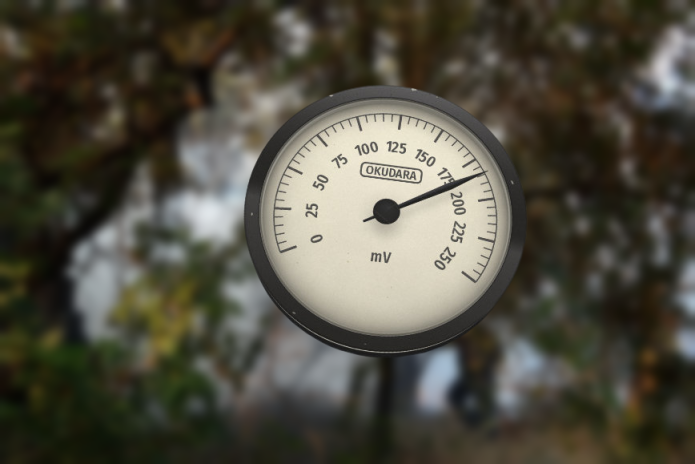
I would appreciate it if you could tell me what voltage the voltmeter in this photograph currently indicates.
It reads 185 mV
